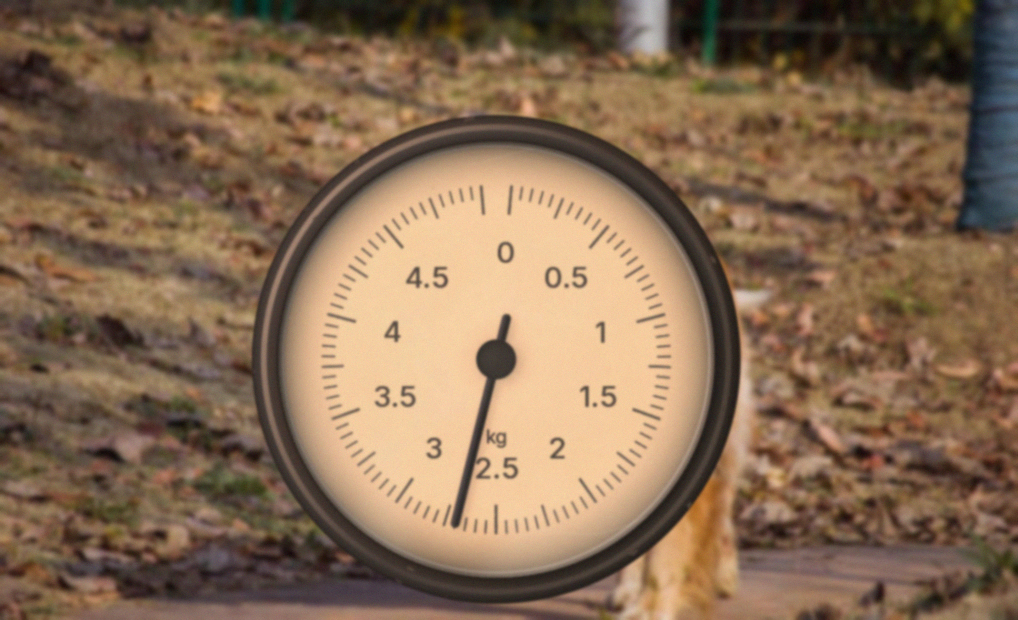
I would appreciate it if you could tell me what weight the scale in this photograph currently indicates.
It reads 2.7 kg
